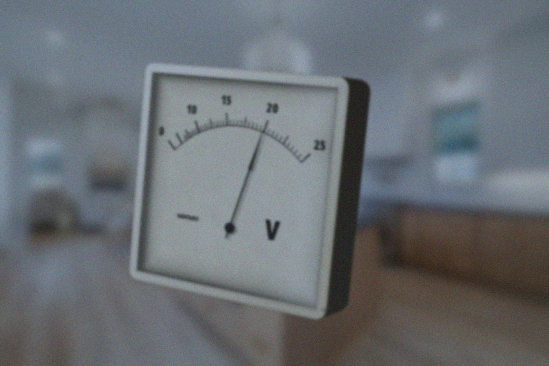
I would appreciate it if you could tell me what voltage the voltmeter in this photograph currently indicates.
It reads 20 V
